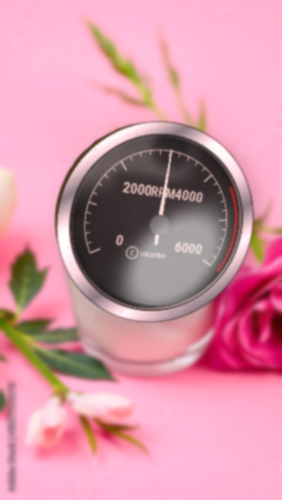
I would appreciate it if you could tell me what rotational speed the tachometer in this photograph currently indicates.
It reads 3000 rpm
